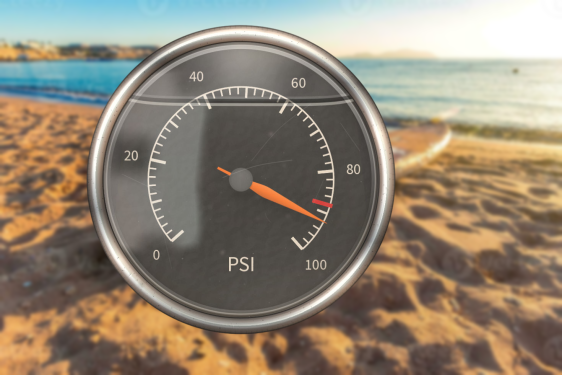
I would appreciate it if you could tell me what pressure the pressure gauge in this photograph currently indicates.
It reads 92 psi
